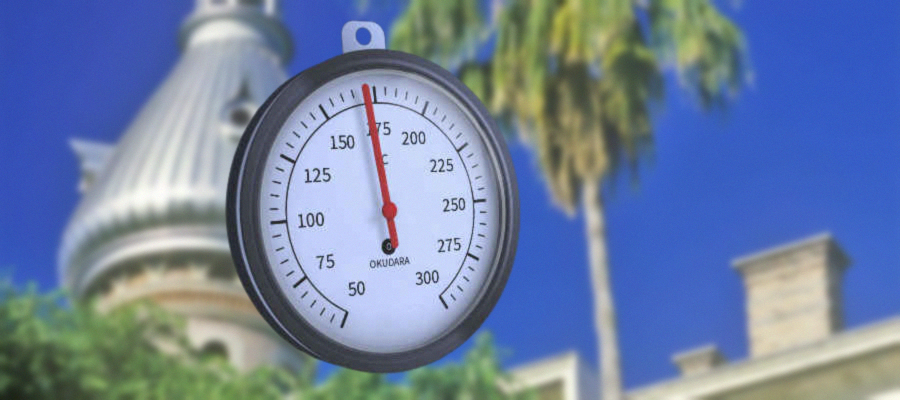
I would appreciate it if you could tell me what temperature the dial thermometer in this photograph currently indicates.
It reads 170 °C
